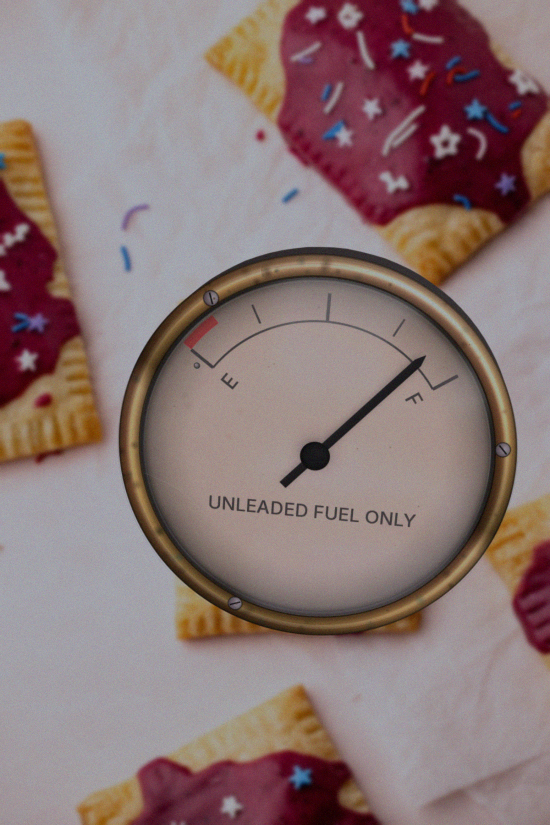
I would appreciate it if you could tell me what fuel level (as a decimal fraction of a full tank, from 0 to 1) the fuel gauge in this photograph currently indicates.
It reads 0.875
